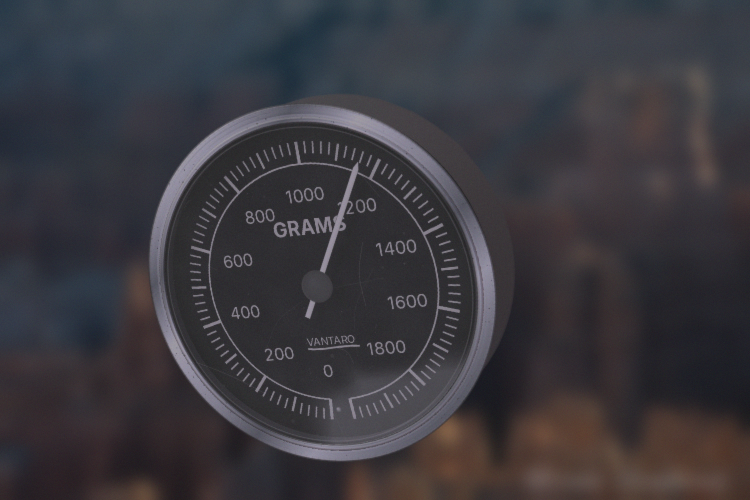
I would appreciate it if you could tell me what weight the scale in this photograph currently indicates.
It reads 1160 g
